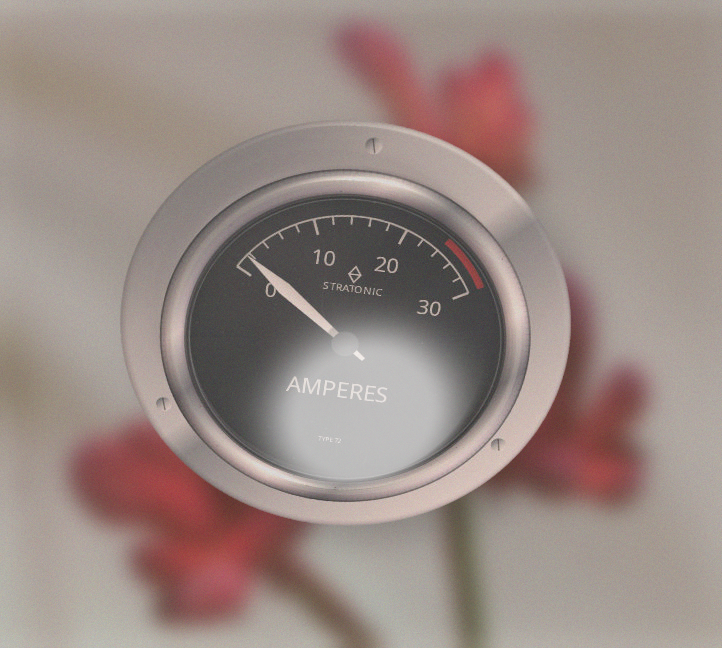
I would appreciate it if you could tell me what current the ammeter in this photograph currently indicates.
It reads 2 A
